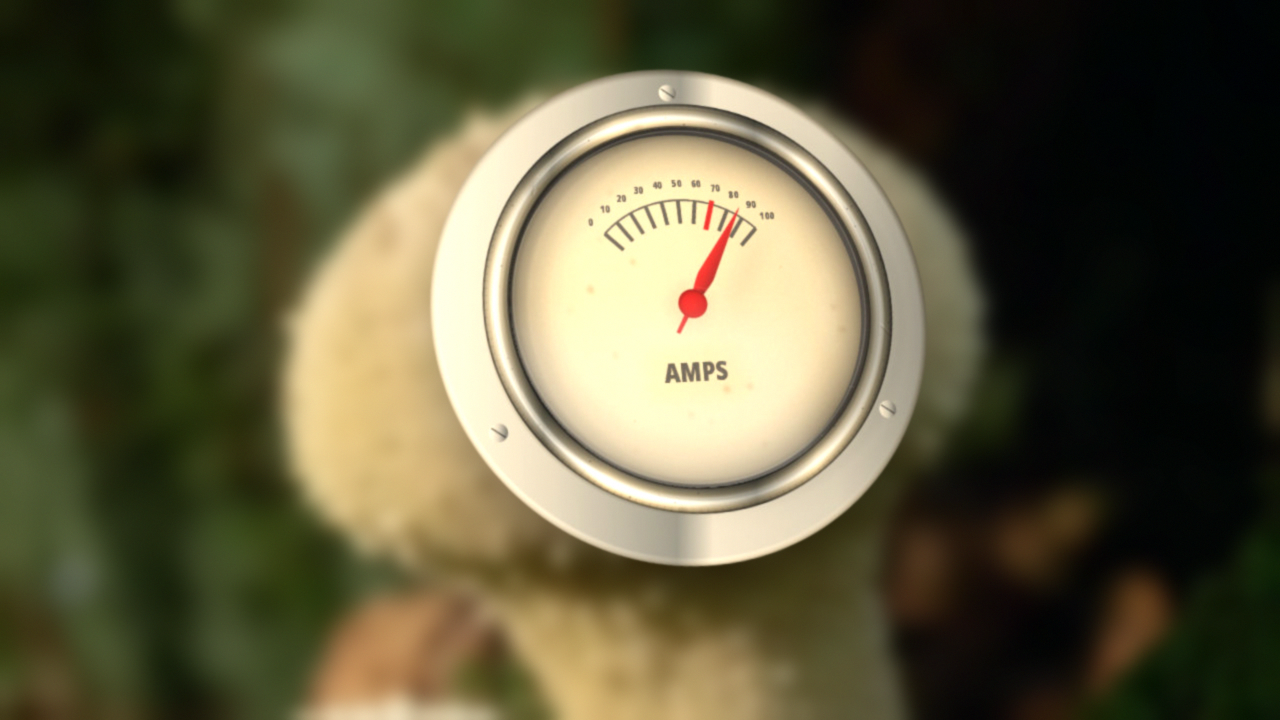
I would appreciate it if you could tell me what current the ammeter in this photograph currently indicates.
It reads 85 A
